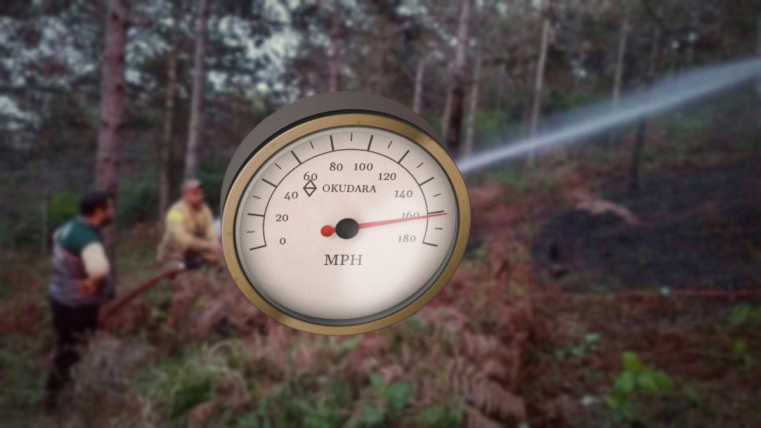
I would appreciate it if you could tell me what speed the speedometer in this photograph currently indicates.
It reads 160 mph
